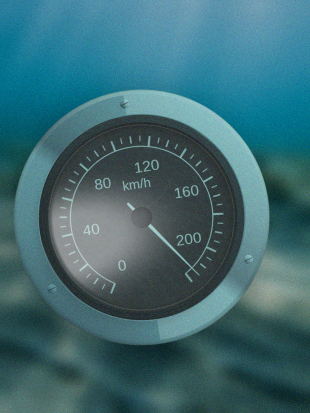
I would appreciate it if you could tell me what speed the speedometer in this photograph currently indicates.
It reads 215 km/h
